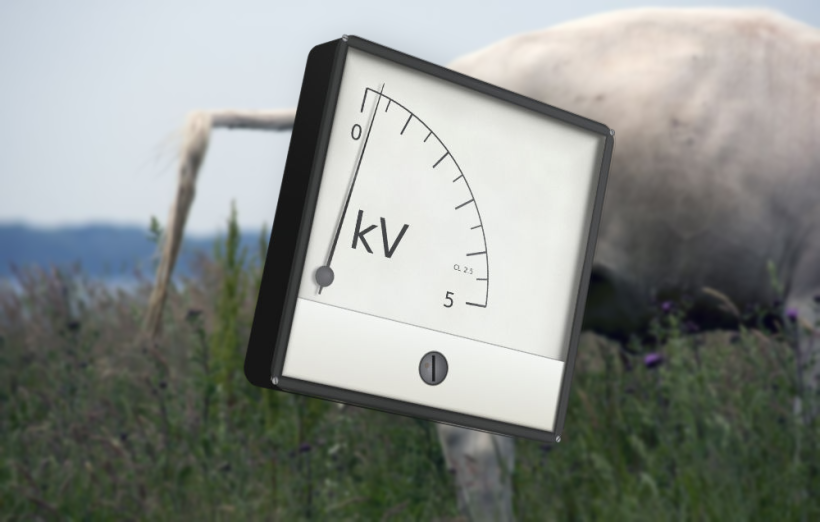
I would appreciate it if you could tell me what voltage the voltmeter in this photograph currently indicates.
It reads 0.25 kV
